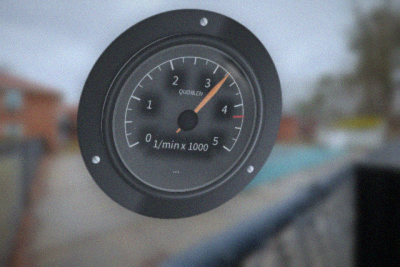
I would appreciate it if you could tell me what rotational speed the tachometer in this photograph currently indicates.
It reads 3250 rpm
